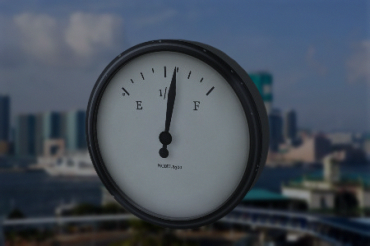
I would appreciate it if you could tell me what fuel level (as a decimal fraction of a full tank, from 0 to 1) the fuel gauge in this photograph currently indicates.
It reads 0.625
